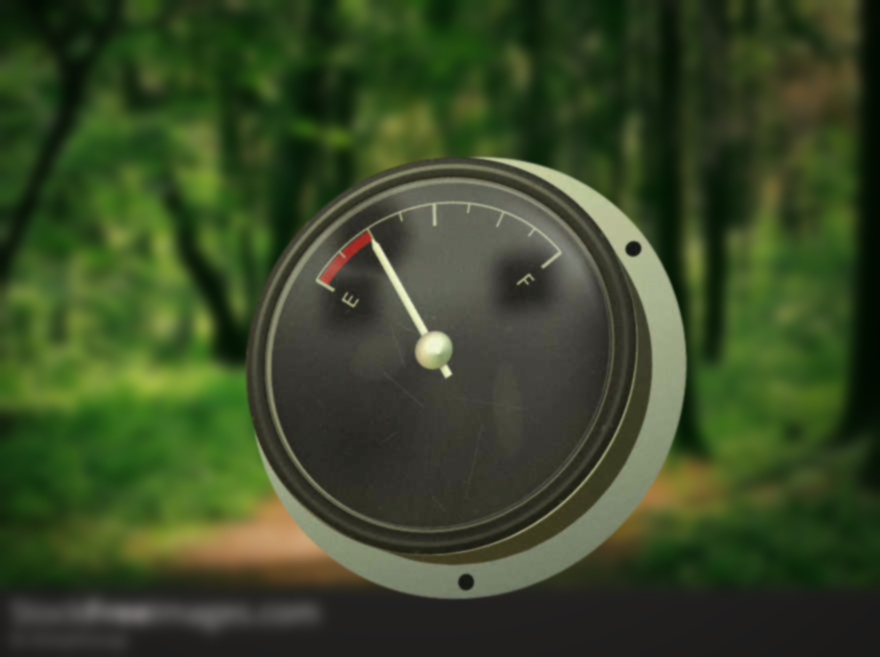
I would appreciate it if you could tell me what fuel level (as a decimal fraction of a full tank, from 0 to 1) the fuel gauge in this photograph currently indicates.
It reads 0.25
